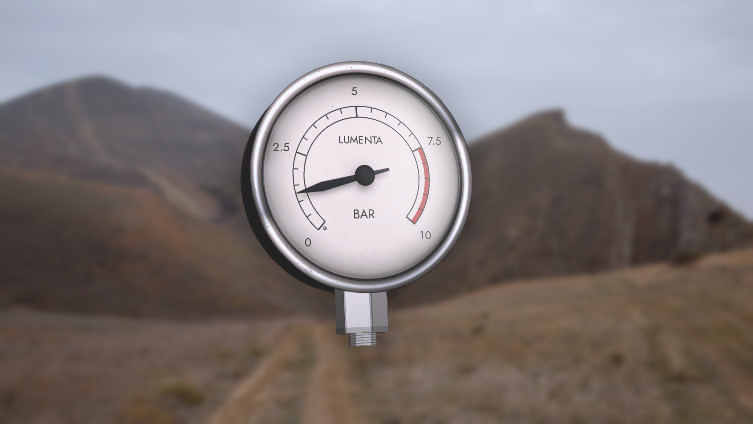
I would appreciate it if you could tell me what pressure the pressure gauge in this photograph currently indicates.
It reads 1.25 bar
